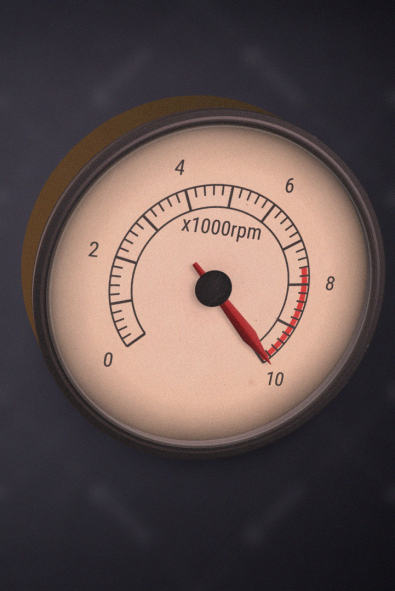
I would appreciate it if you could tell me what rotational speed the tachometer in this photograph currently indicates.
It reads 9900 rpm
